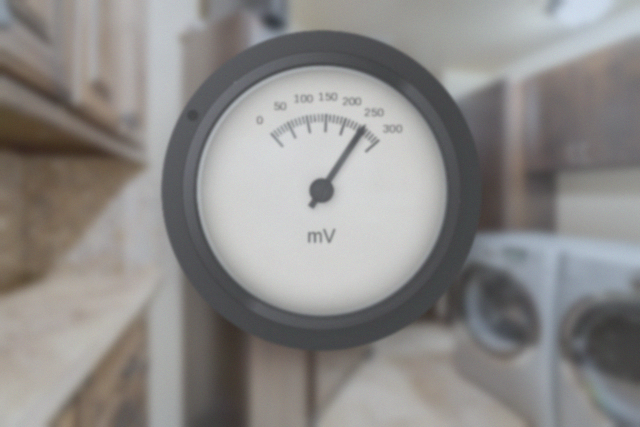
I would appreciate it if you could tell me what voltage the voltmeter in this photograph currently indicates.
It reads 250 mV
